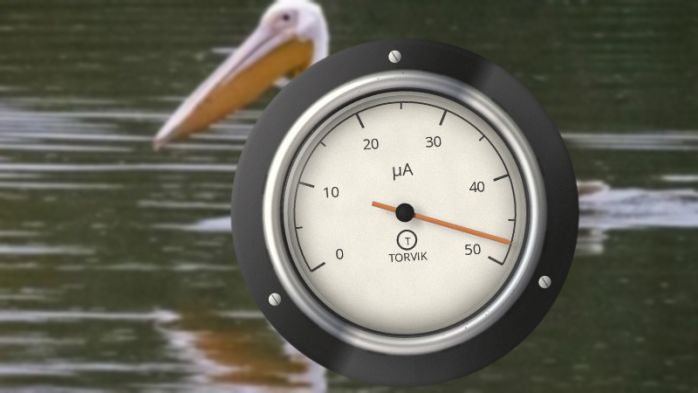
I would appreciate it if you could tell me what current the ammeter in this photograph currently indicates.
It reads 47.5 µA
